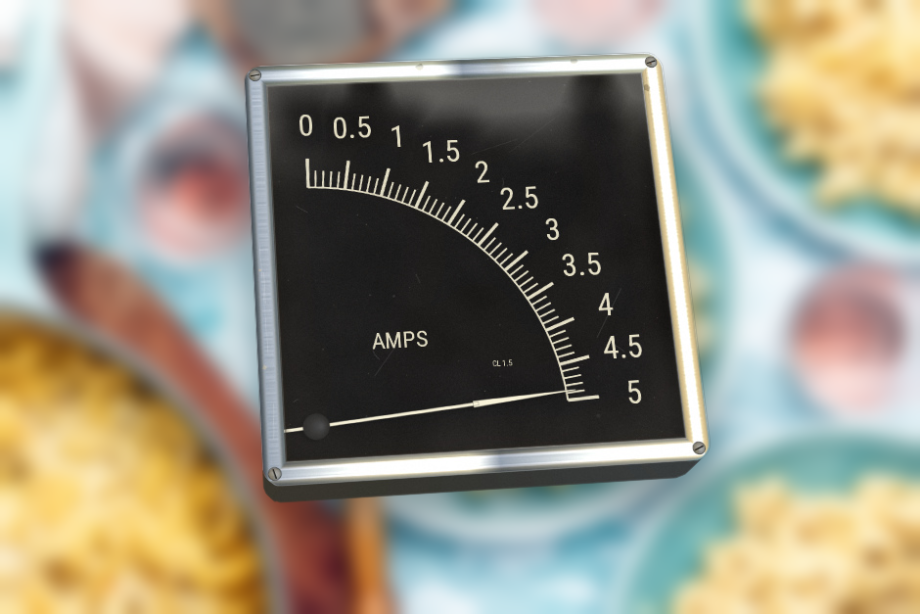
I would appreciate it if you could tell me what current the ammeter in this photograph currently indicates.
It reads 4.9 A
